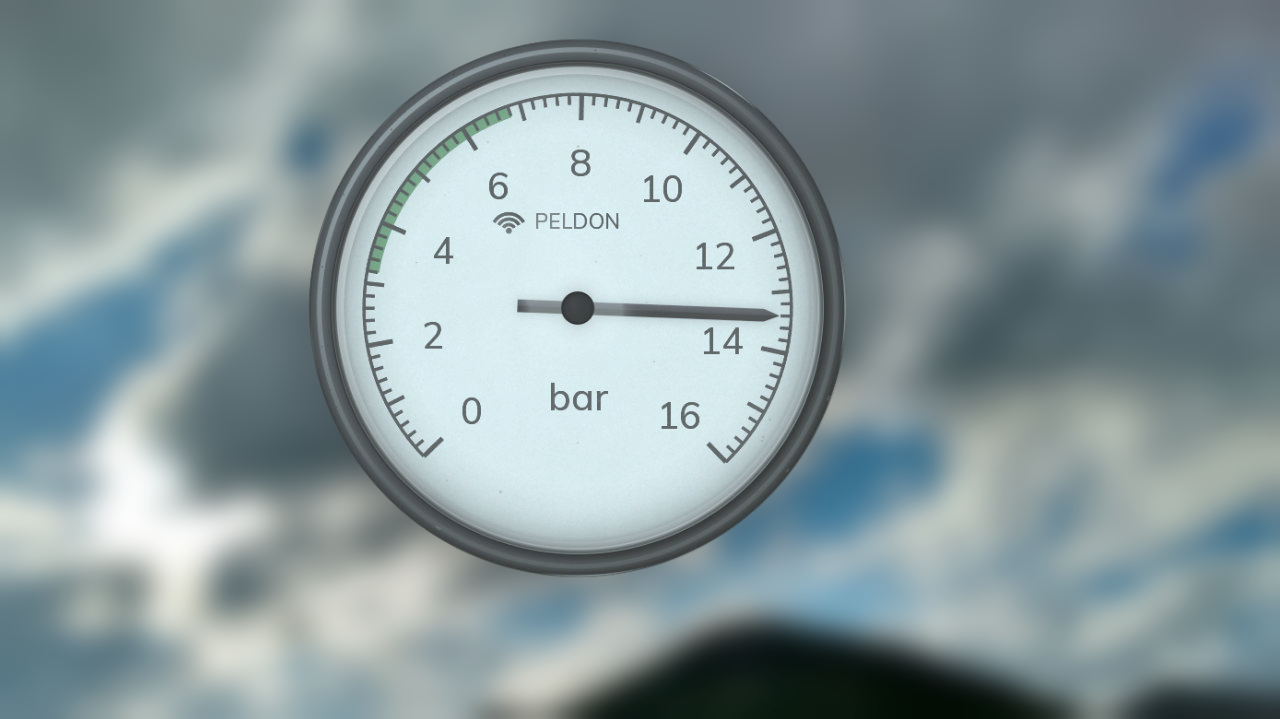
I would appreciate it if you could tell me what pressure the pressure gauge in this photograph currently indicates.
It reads 13.4 bar
